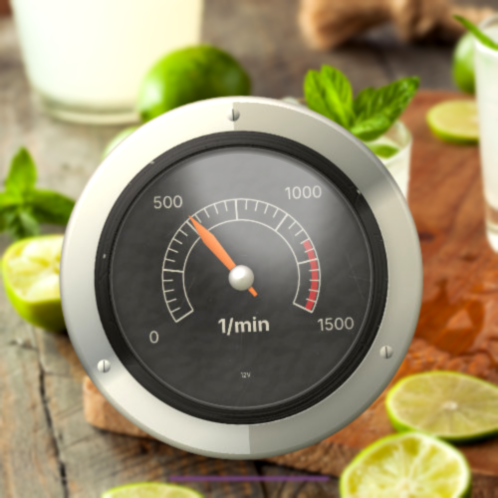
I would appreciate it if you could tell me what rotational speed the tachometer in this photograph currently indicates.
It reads 525 rpm
